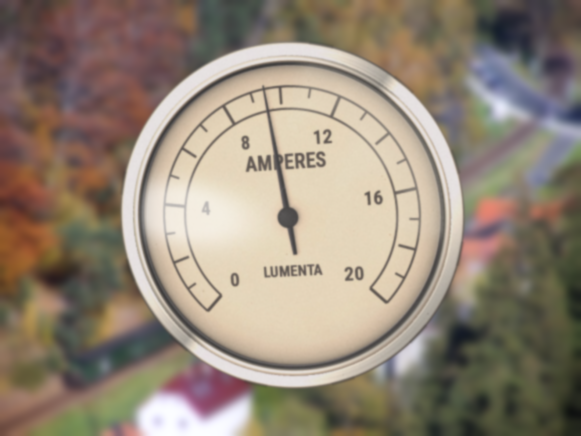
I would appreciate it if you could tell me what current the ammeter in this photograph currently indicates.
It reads 9.5 A
